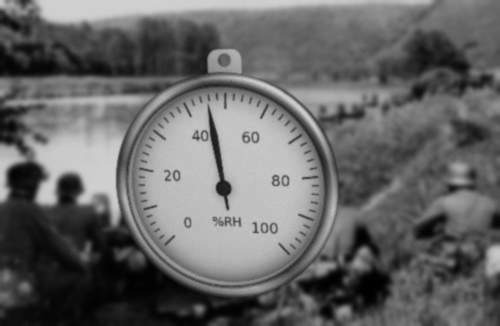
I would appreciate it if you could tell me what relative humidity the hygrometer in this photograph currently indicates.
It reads 46 %
